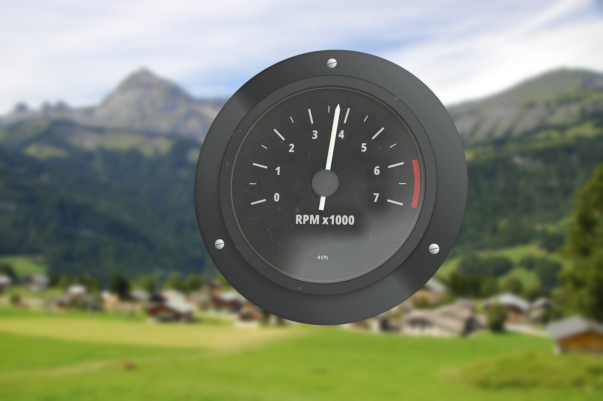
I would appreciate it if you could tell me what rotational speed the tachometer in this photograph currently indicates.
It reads 3750 rpm
